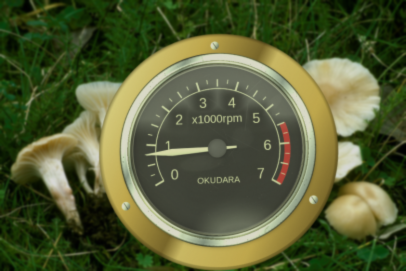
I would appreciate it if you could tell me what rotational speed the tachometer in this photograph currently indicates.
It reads 750 rpm
